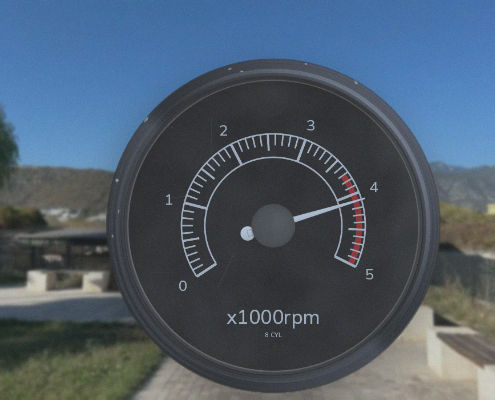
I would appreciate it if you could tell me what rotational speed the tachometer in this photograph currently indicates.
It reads 4100 rpm
